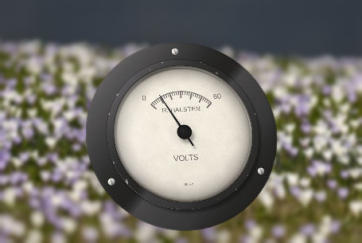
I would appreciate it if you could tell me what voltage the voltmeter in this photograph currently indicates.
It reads 10 V
